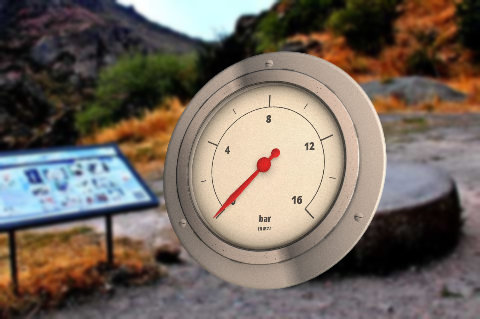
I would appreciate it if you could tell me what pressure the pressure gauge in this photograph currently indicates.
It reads 0 bar
